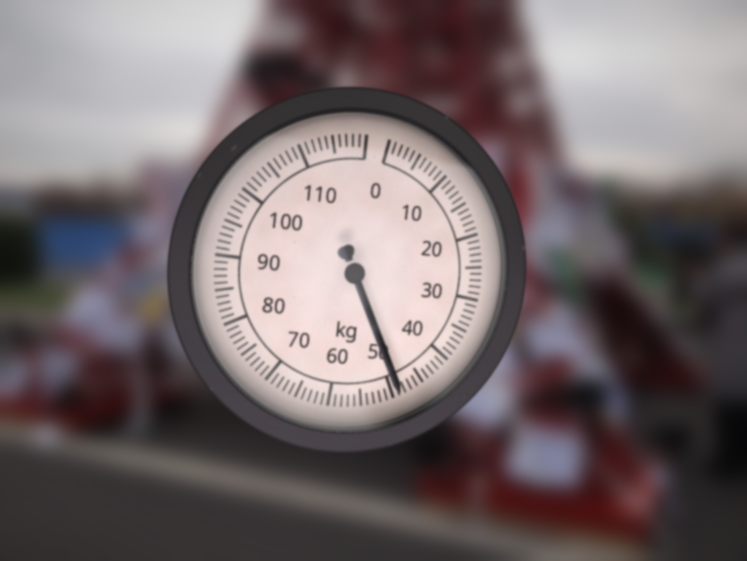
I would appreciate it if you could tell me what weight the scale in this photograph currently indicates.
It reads 49 kg
